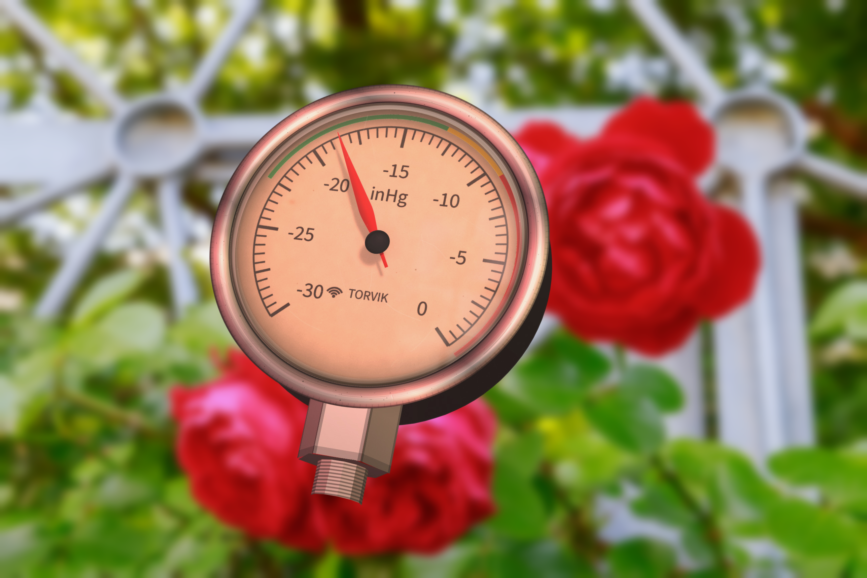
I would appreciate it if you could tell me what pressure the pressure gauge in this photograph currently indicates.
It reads -18.5 inHg
